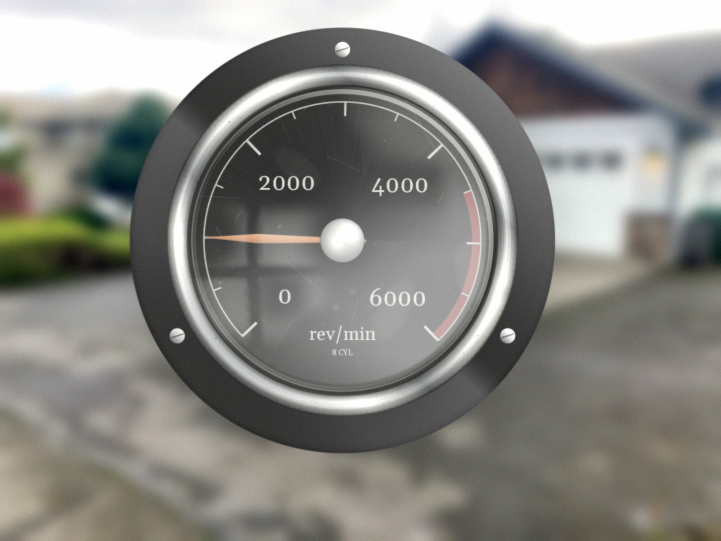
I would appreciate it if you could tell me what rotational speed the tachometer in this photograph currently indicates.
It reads 1000 rpm
